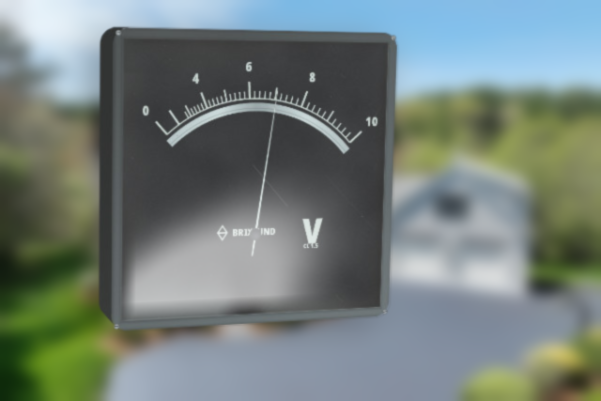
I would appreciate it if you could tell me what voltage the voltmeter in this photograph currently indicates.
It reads 7 V
